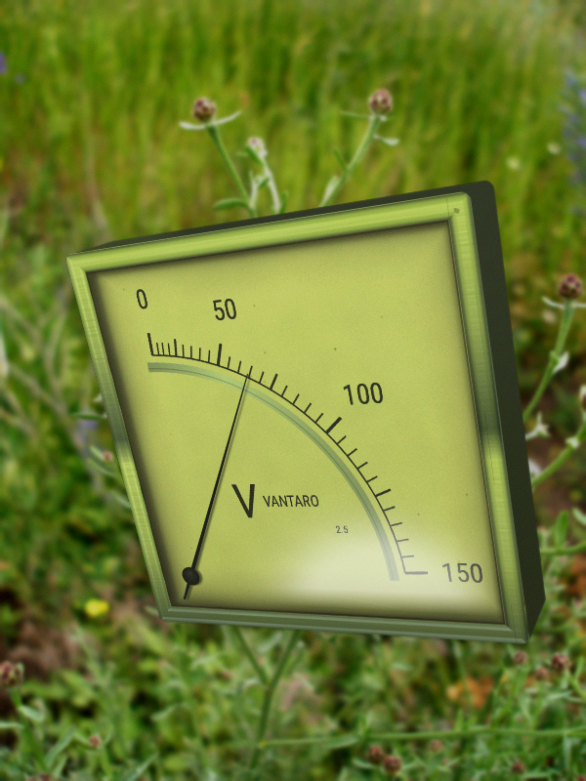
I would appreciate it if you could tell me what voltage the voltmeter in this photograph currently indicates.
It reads 65 V
